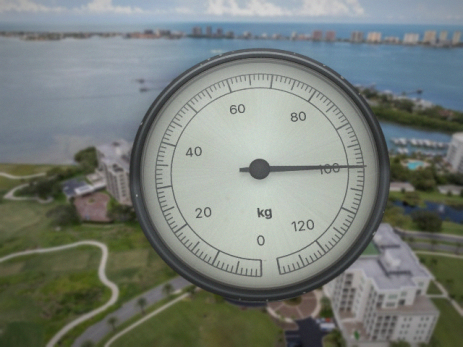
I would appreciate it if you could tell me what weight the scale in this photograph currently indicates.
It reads 100 kg
